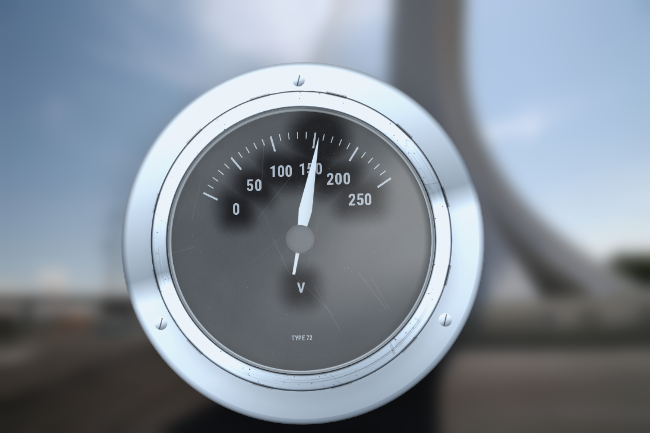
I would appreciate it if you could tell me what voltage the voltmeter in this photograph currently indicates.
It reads 155 V
